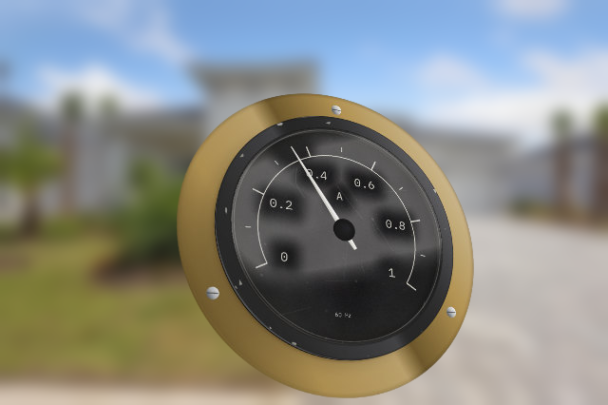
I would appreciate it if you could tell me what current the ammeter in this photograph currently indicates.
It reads 0.35 A
